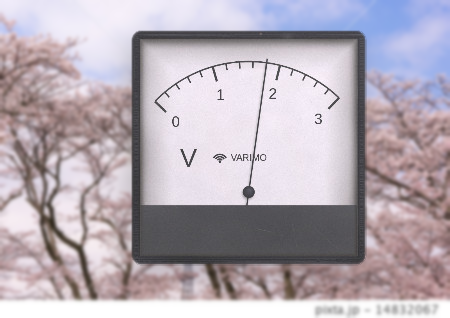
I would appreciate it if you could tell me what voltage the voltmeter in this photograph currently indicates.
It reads 1.8 V
